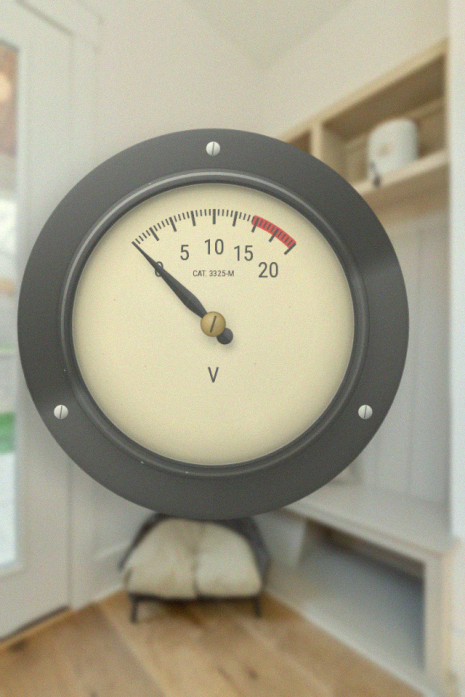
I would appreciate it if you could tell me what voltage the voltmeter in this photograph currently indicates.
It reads 0 V
